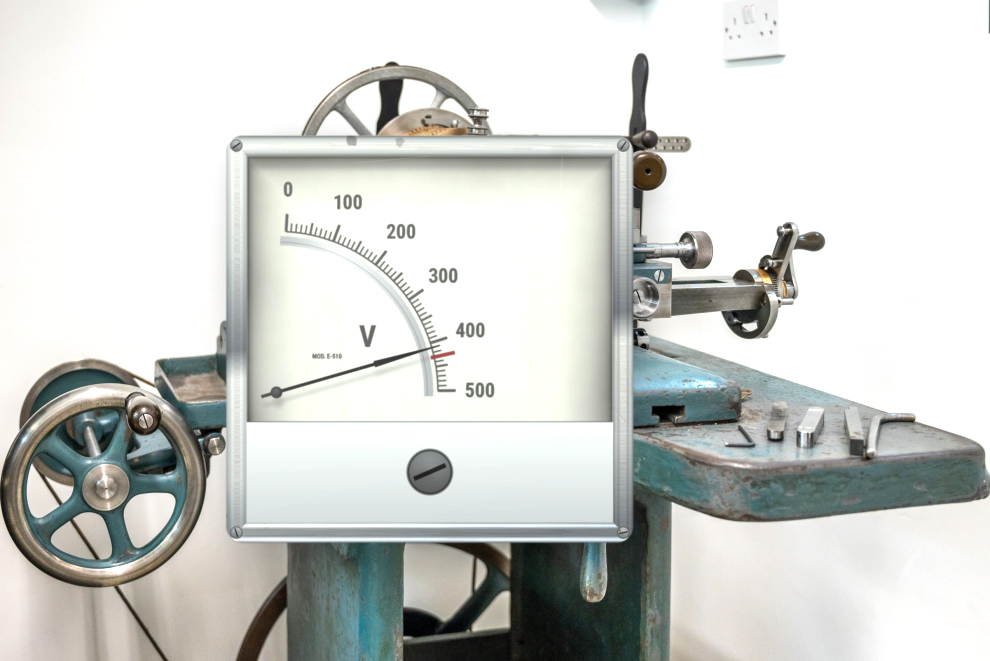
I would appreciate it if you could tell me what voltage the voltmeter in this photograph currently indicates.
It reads 410 V
